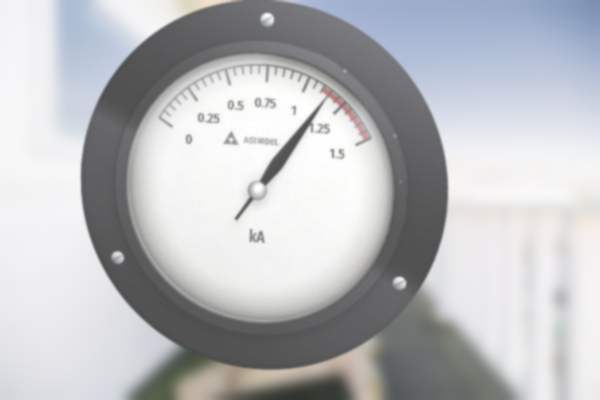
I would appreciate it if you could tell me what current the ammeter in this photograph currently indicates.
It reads 1.15 kA
